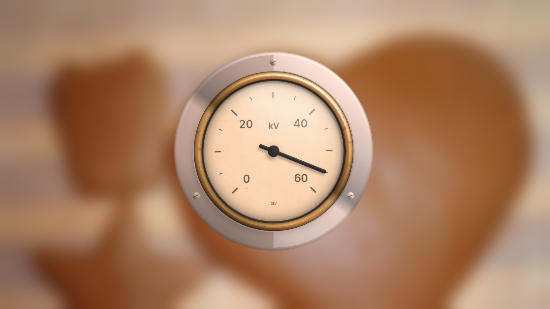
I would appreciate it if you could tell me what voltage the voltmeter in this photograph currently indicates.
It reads 55 kV
